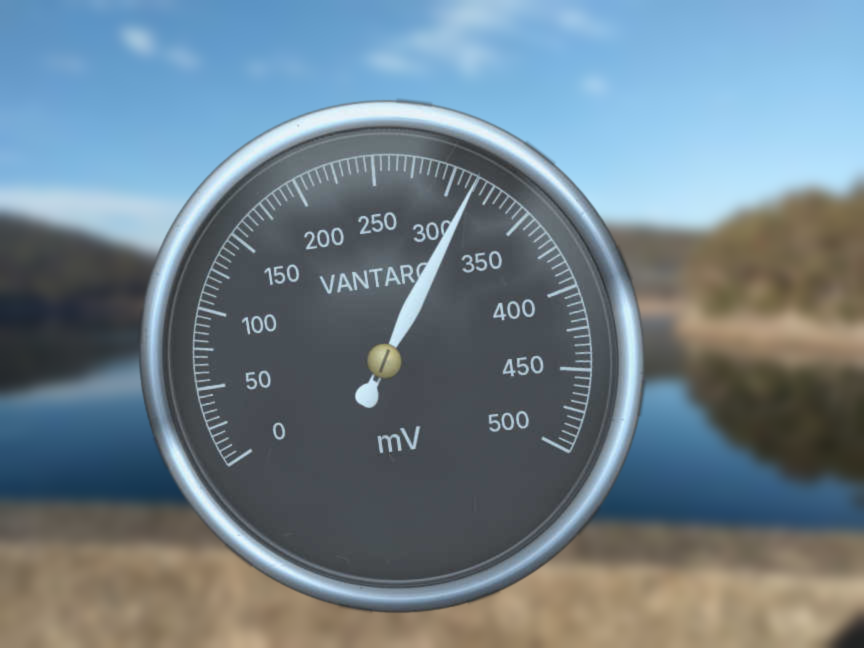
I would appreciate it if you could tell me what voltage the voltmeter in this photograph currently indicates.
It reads 315 mV
